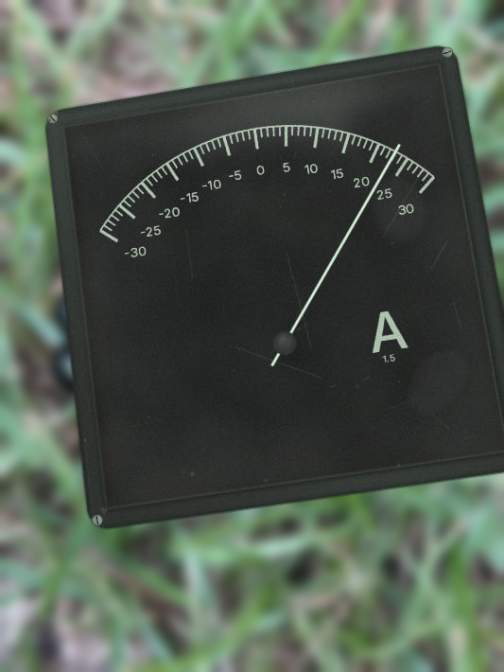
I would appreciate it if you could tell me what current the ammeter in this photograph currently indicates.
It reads 23 A
